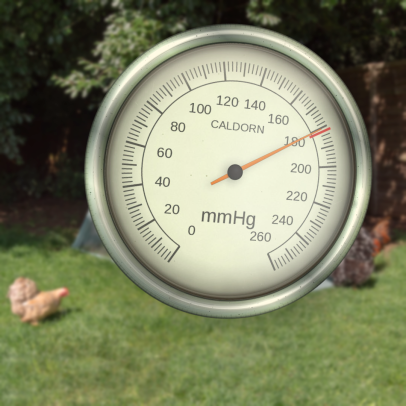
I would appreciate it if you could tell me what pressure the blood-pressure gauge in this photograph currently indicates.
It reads 180 mmHg
